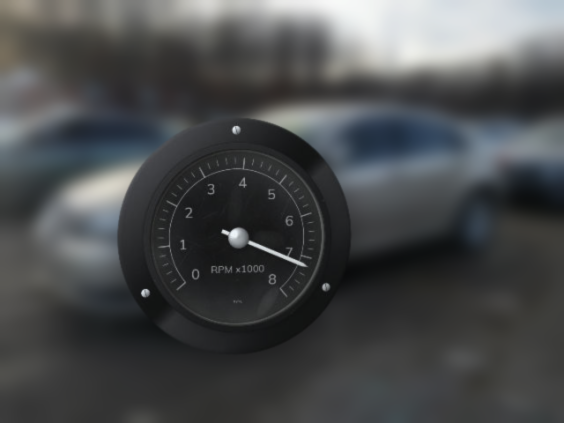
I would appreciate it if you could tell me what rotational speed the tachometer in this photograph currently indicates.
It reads 7200 rpm
